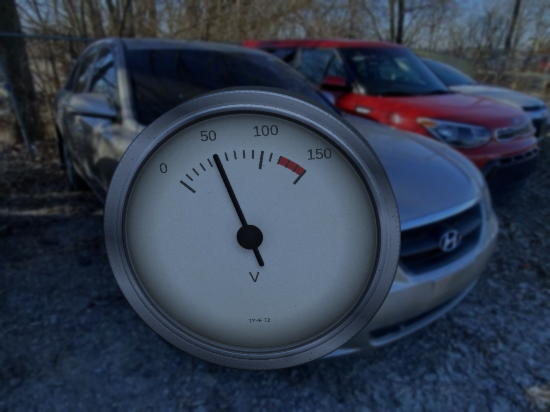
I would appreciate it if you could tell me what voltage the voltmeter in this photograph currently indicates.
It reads 50 V
